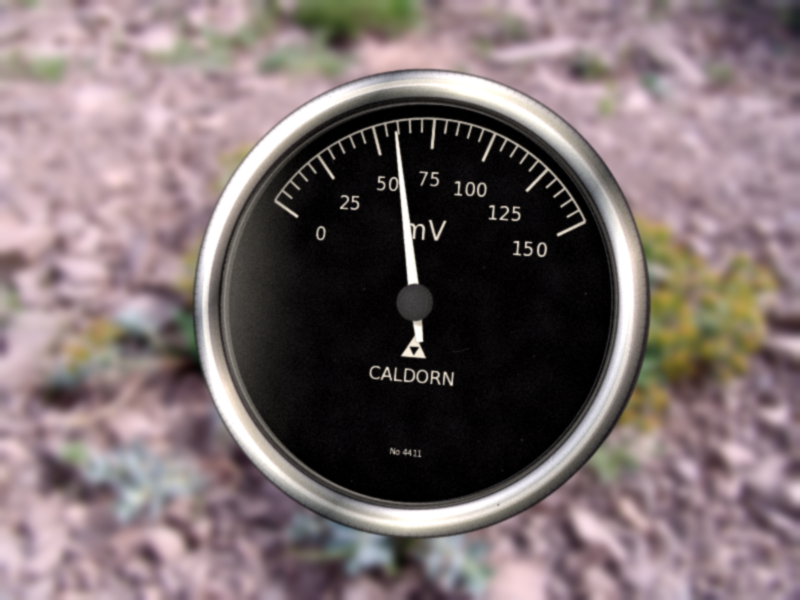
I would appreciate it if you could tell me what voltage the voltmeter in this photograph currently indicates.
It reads 60 mV
